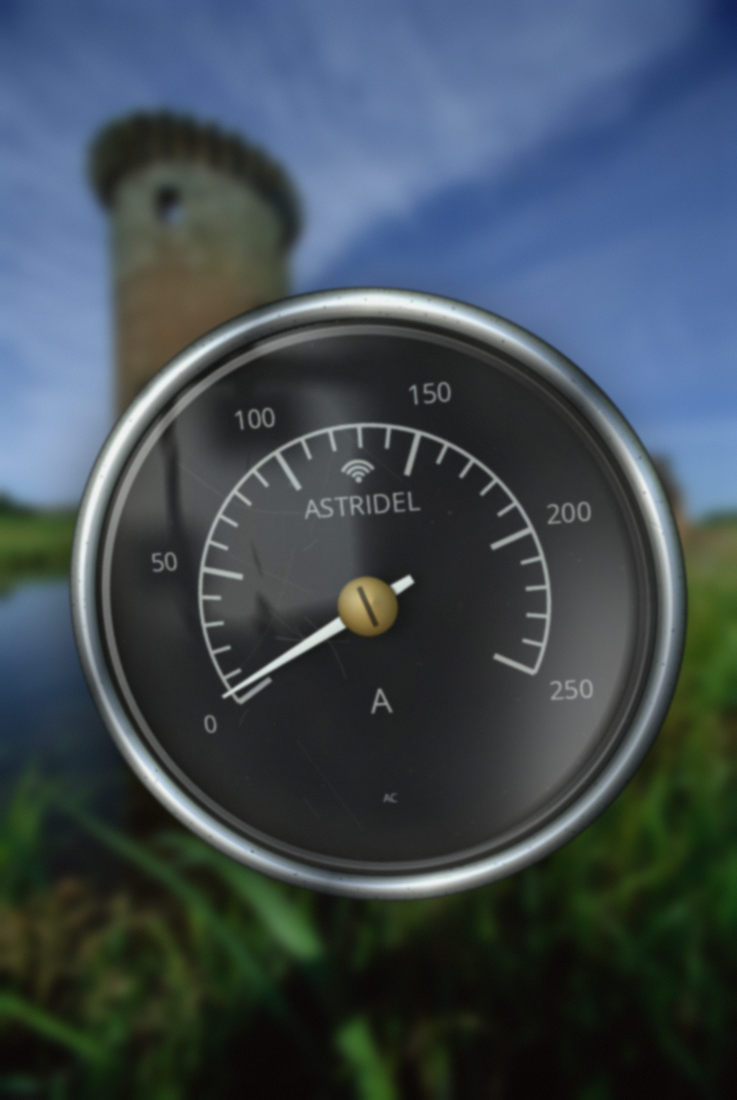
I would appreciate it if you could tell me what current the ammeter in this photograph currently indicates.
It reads 5 A
